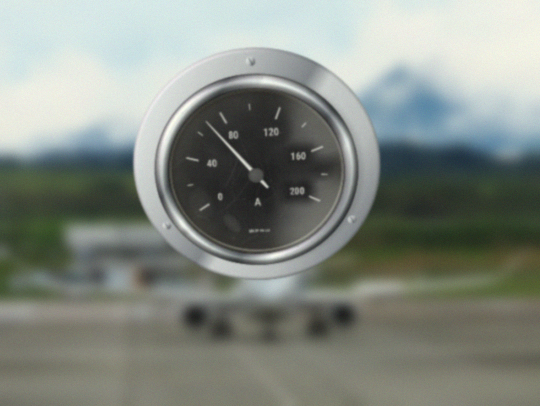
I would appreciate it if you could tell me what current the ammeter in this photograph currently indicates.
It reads 70 A
